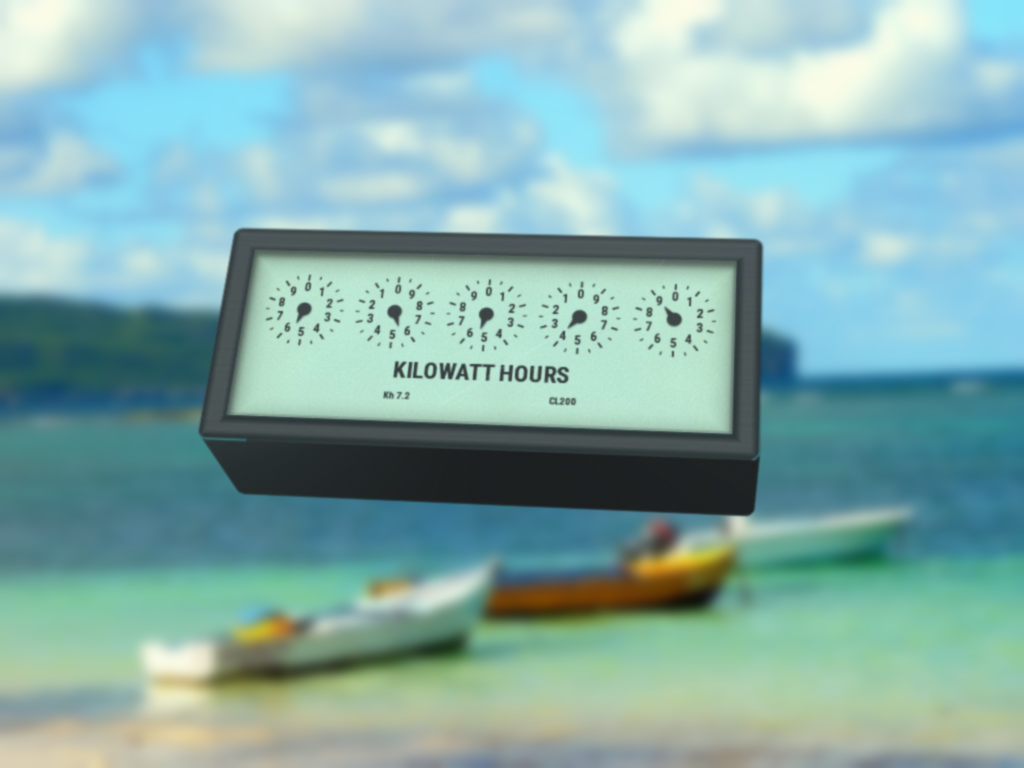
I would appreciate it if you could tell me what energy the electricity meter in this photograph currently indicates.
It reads 55539 kWh
